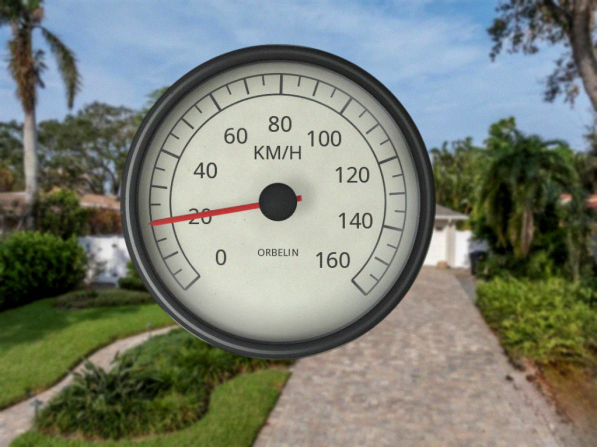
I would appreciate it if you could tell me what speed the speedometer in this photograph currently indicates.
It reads 20 km/h
